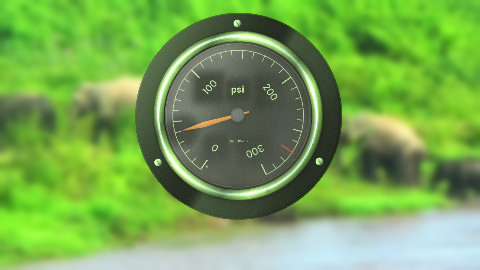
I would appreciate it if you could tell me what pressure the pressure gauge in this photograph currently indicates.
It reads 40 psi
